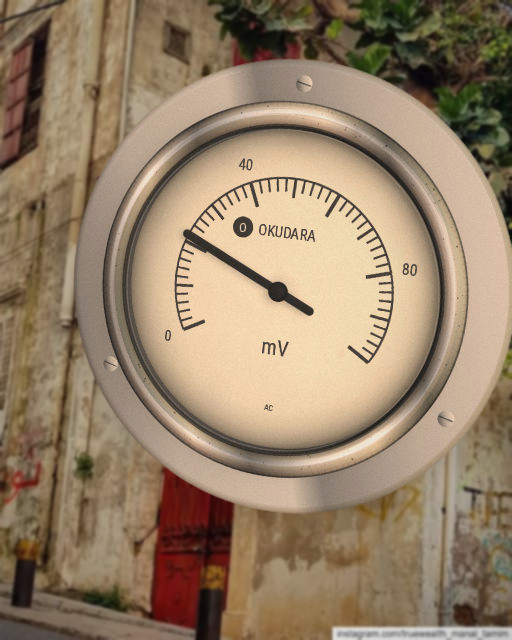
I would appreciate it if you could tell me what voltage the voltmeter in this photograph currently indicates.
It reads 22 mV
